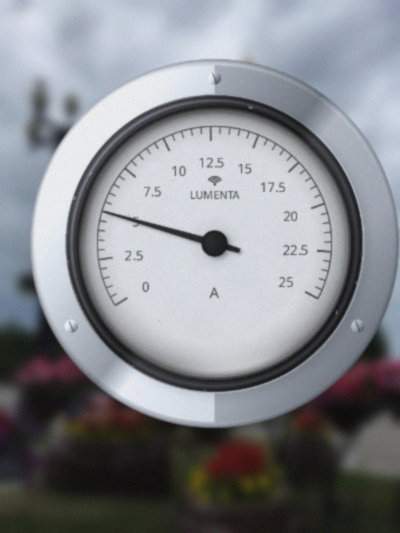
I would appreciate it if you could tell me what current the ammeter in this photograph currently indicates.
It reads 5 A
